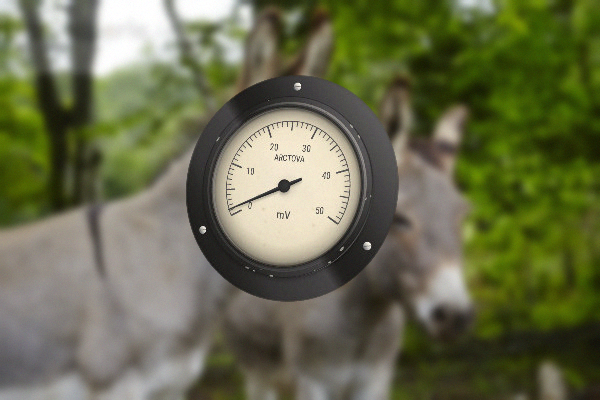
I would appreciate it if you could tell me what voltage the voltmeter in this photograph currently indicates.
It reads 1 mV
